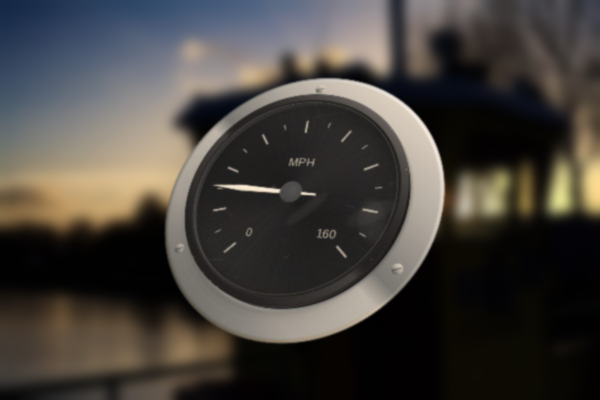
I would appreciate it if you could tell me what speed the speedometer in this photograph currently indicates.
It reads 30 mph
